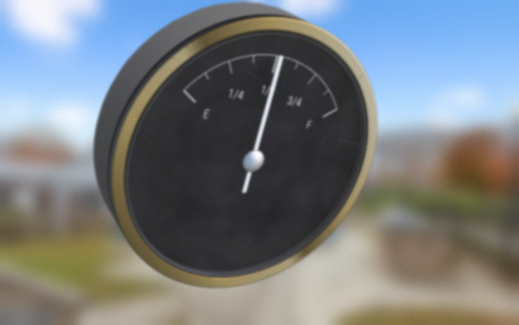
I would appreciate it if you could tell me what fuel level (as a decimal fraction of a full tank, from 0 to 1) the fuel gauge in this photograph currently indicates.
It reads 0.5
